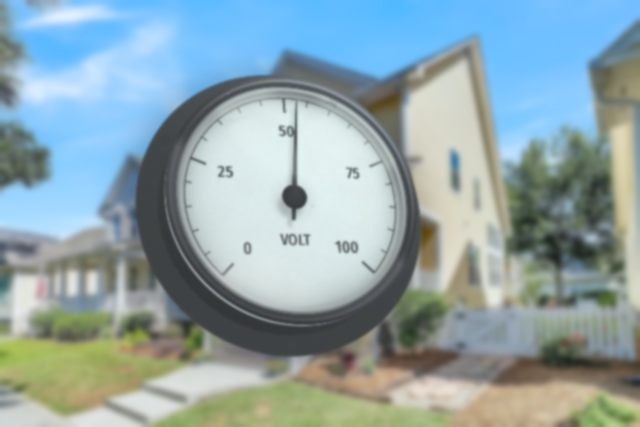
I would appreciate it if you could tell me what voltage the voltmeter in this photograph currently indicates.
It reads 52.5 V
